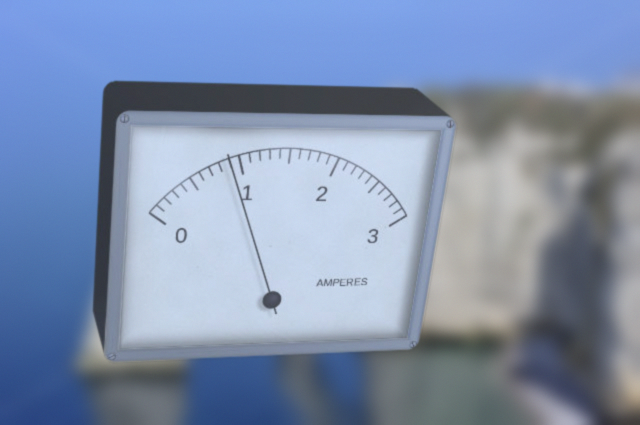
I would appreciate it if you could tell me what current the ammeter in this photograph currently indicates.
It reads 0.9 A
